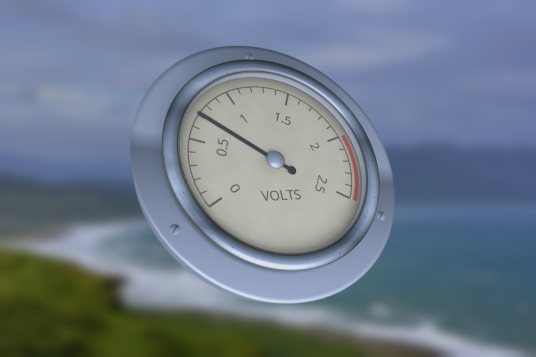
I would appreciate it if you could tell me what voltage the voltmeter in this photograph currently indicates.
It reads 0.7 V
